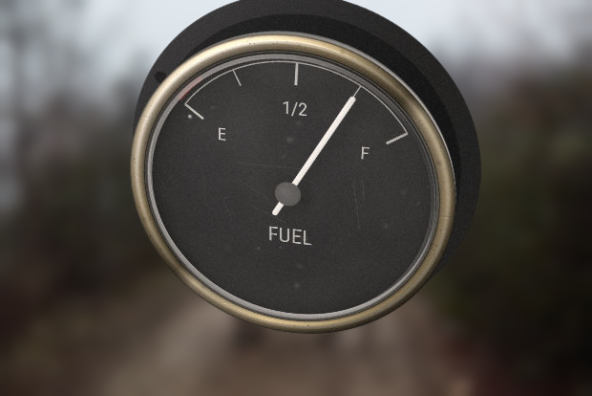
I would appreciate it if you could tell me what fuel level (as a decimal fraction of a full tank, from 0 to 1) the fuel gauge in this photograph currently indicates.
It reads 0.75
